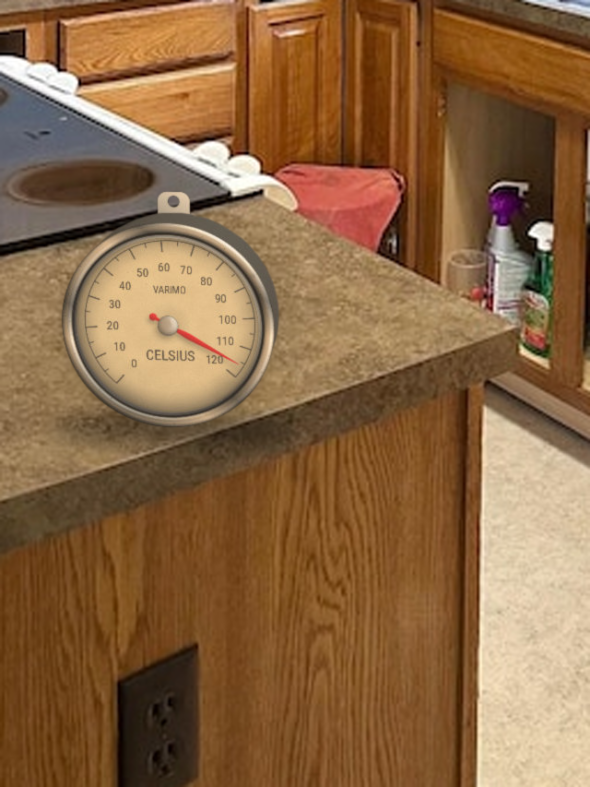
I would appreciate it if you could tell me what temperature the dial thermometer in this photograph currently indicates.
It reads 115 °C
